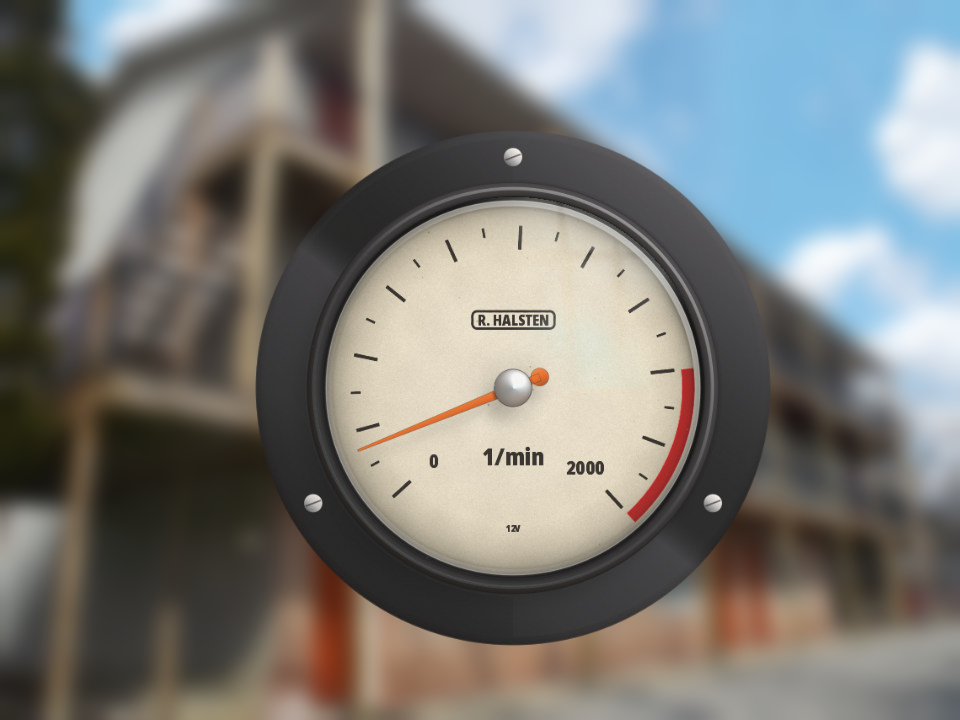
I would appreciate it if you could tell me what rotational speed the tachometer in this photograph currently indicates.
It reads 150 rpm
